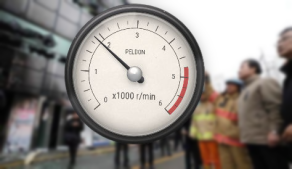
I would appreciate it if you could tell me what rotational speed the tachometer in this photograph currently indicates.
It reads 1875 rpm
